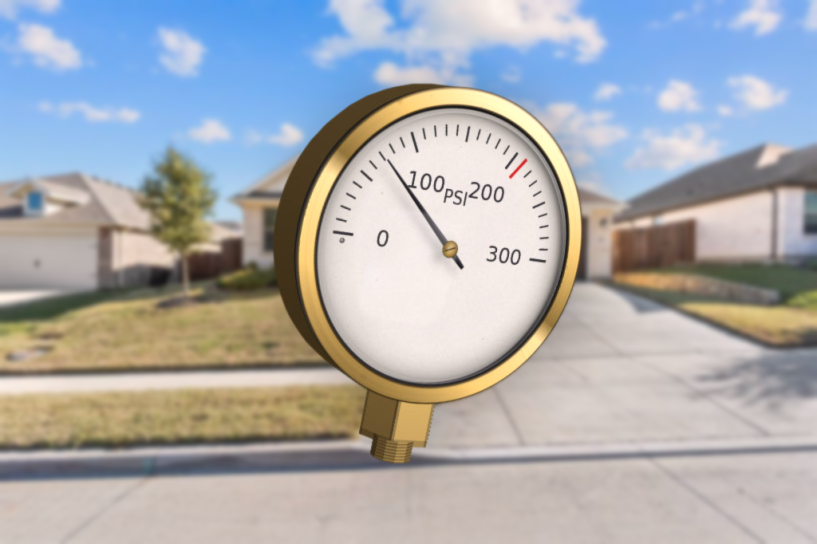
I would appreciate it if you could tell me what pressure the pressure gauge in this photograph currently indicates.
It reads 70 psi
